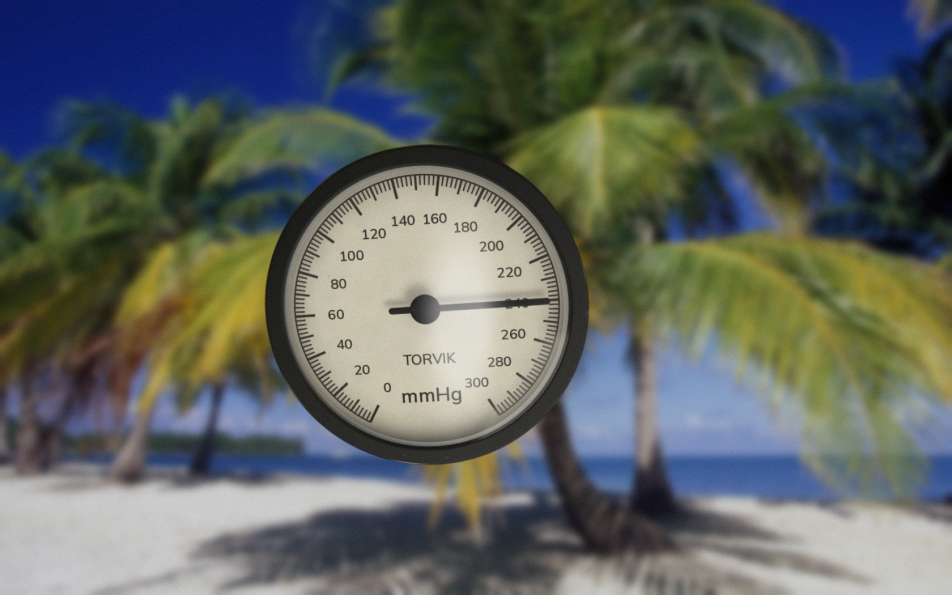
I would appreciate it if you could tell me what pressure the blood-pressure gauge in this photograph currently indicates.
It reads 240 mmHg
